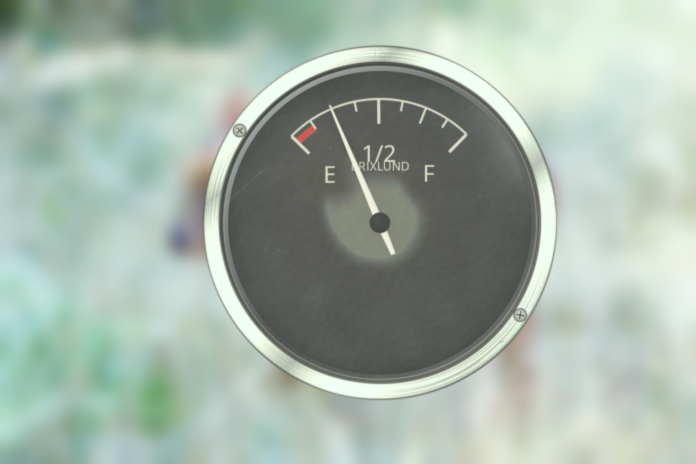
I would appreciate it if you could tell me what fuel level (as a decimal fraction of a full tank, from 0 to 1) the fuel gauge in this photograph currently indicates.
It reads 0.25
